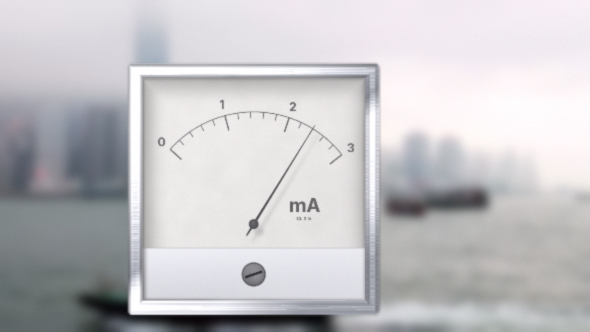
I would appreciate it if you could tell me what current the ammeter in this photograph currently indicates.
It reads 2.4 mA
